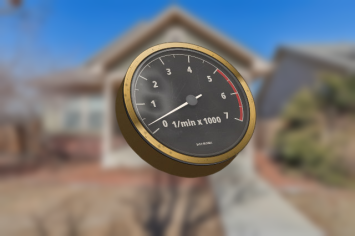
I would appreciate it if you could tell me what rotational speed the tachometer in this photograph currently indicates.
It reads 250 rpm
